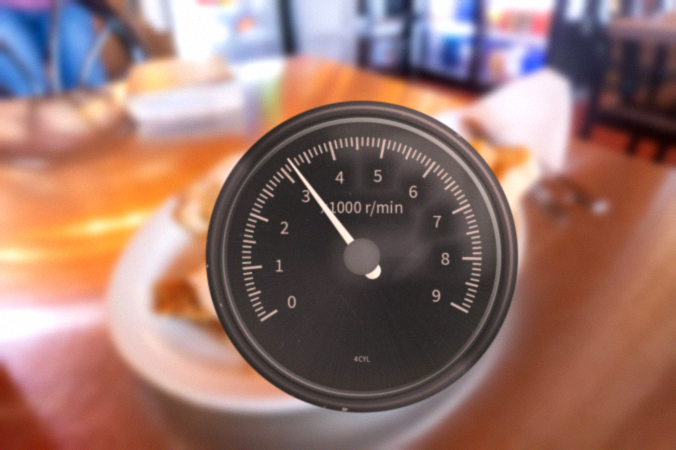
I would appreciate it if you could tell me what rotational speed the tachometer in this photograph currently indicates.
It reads 3200 rpm
